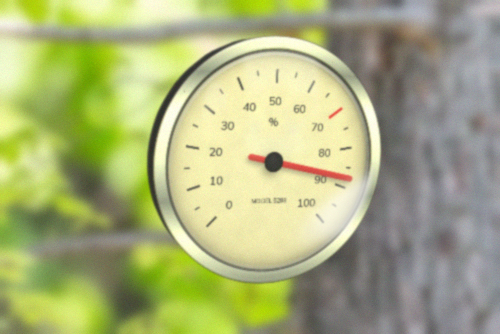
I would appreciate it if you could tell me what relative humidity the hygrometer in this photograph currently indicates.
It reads 87.5 %
